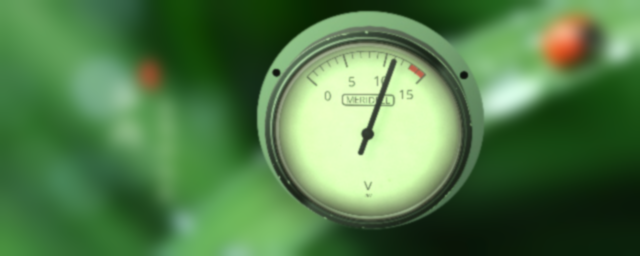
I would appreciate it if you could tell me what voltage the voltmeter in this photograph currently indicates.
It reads 11 V
